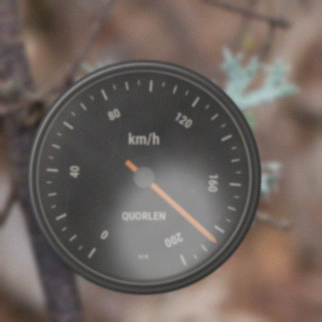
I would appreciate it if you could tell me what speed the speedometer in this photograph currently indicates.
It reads 185 km/h
